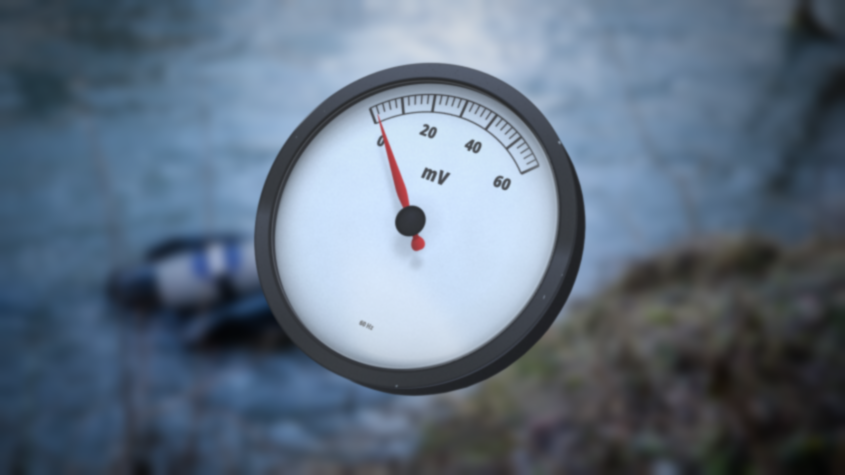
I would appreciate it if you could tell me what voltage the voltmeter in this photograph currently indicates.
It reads 2 mV
